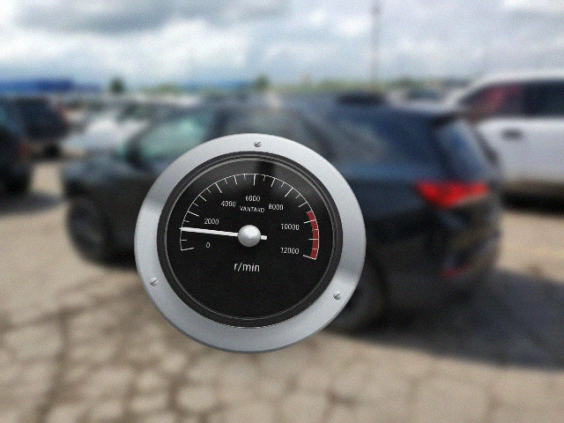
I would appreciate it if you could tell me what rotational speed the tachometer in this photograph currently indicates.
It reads 1000 rpm
